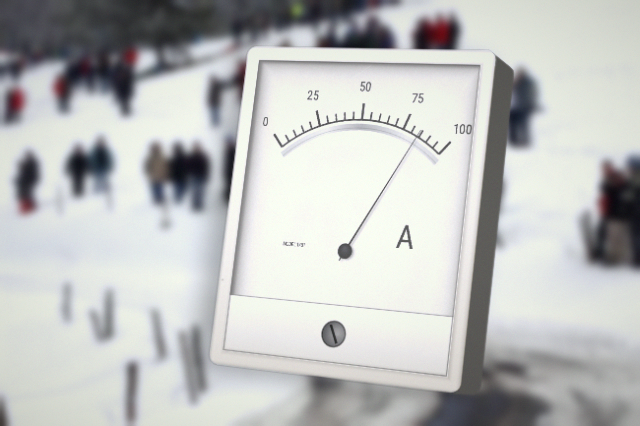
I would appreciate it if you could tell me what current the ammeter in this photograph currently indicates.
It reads 85 A
